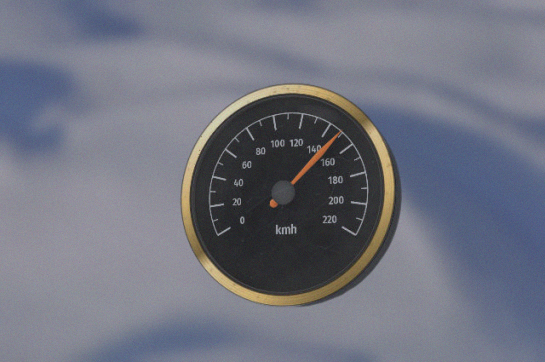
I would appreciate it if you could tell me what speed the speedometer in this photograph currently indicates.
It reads 150 km/h
